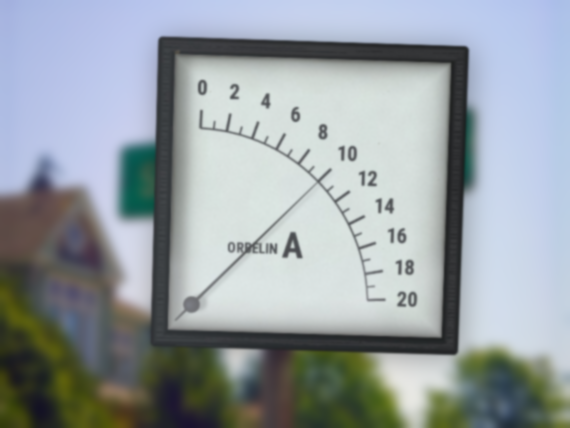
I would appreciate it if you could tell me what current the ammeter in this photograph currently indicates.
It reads 10 A
